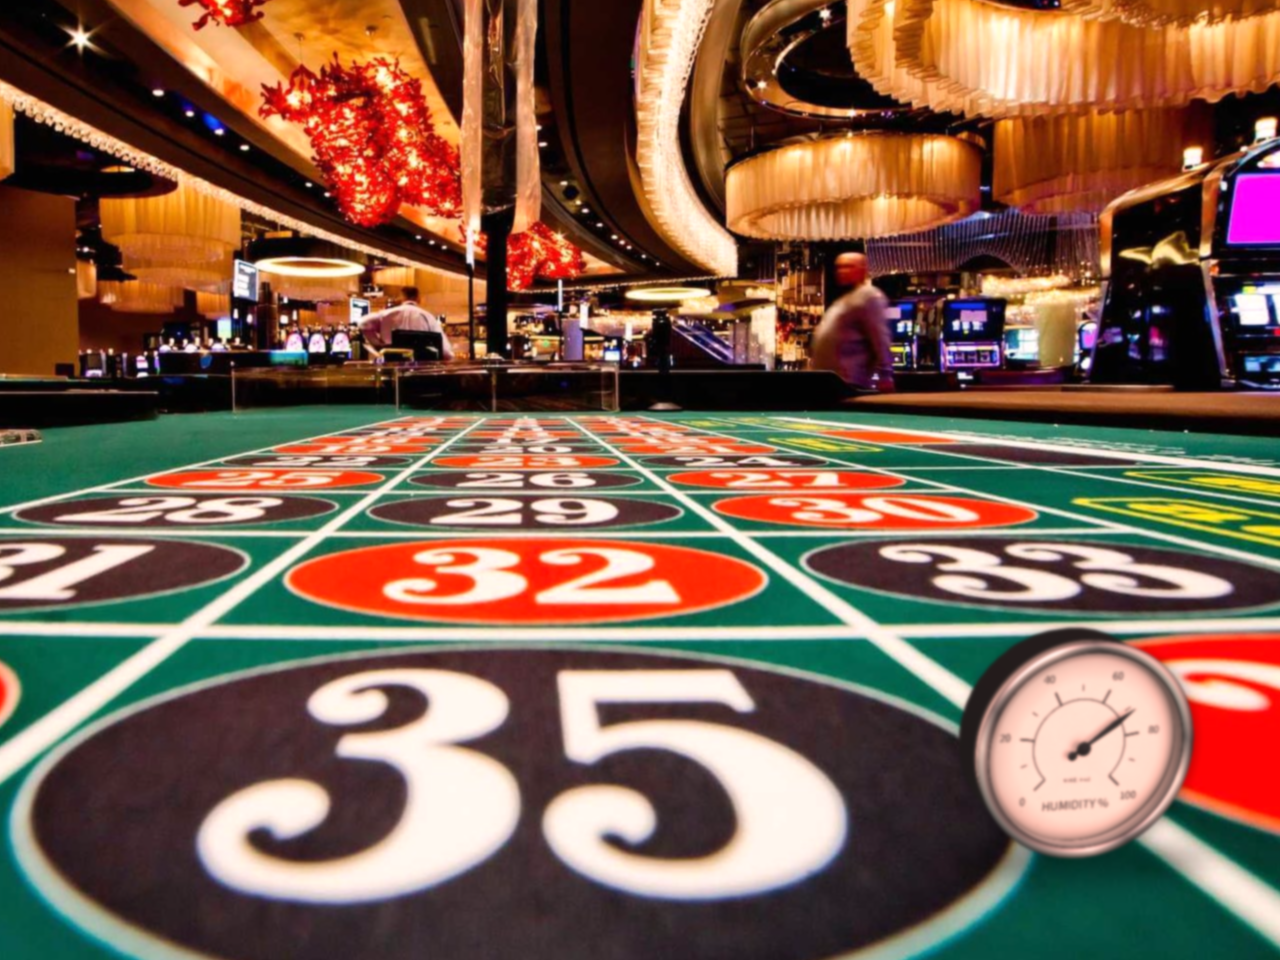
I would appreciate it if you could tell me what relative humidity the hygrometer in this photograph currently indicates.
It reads 70 %
